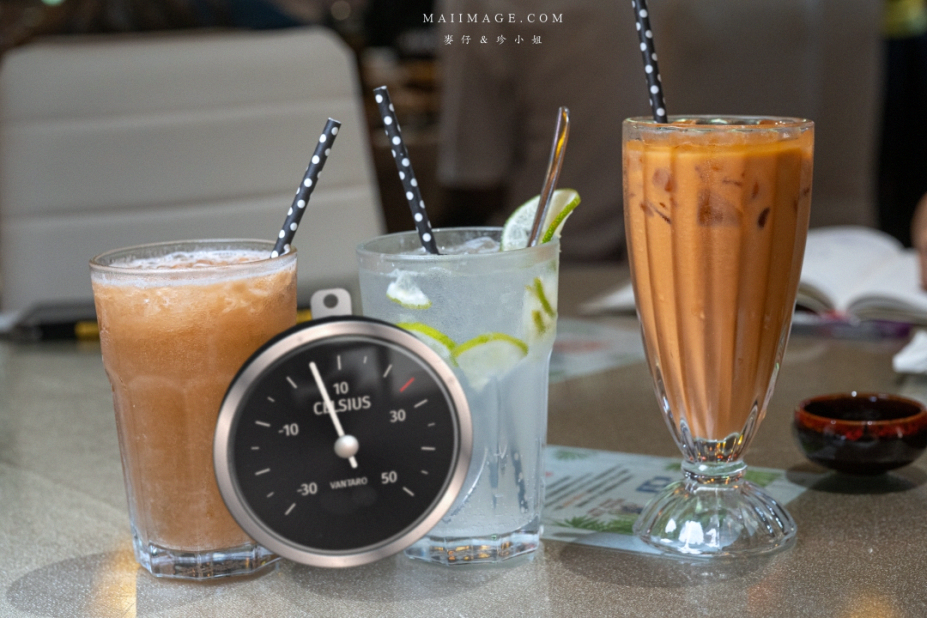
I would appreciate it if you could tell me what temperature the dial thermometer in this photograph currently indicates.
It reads 5 °C
